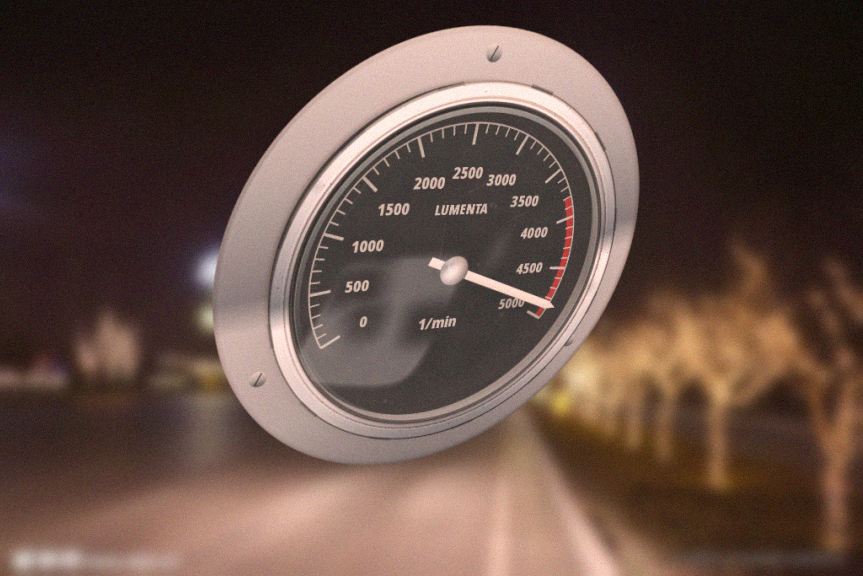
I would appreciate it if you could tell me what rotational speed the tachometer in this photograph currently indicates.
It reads 4850 rpm
